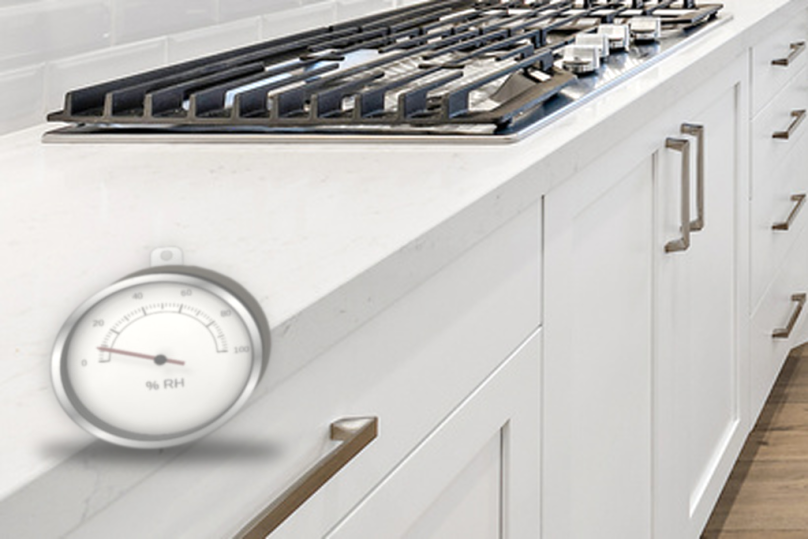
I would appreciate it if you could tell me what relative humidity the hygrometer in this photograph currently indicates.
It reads 10 %
